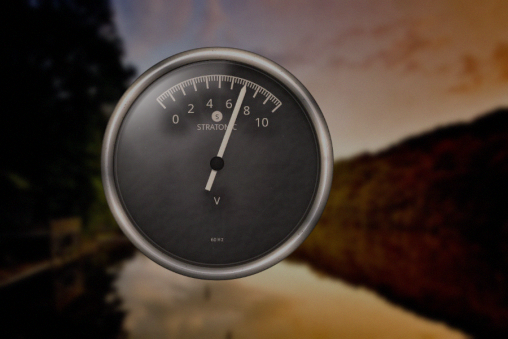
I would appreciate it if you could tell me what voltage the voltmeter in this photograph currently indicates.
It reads 7 V
